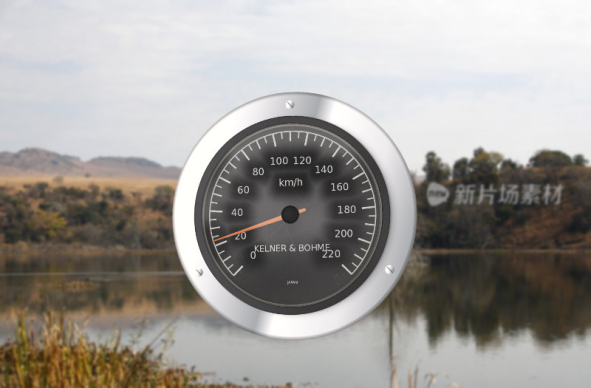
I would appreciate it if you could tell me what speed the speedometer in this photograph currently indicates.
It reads 22.5 km/h
